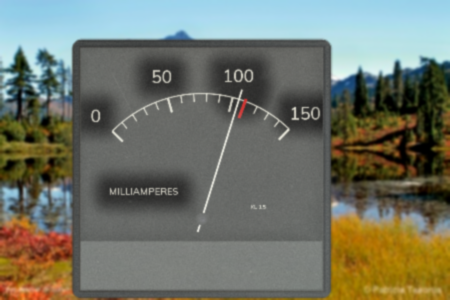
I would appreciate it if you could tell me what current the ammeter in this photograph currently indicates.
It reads 105 mA
